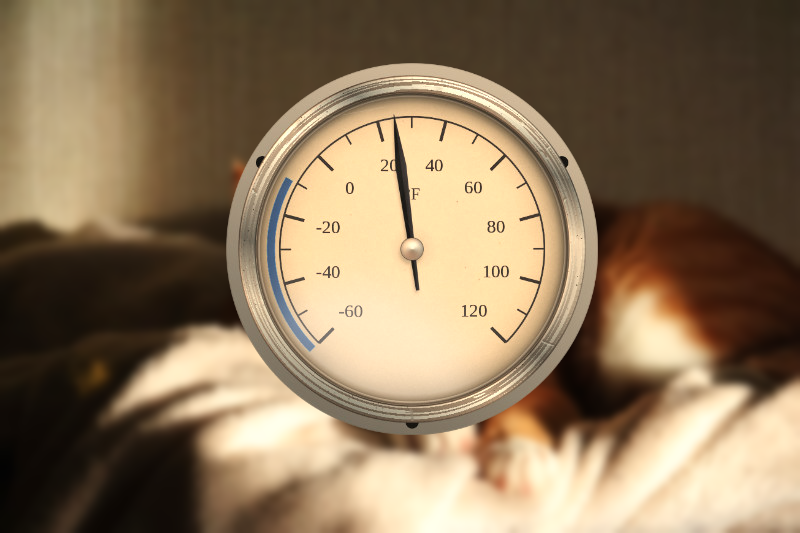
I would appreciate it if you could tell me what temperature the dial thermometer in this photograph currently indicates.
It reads 25 °F
